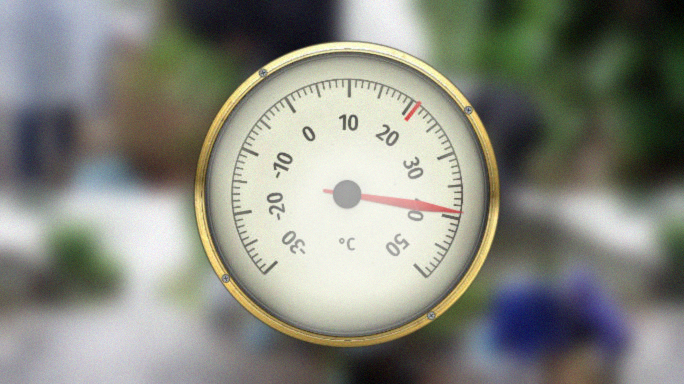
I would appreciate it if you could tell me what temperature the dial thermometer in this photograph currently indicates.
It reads 39 °C
